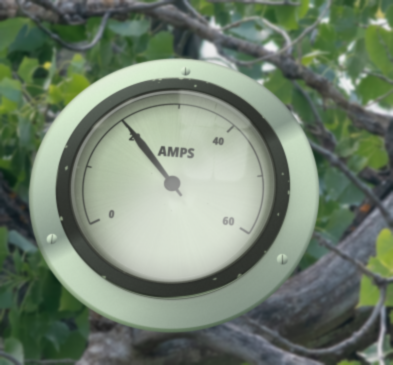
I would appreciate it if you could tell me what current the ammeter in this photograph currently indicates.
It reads 20 A
